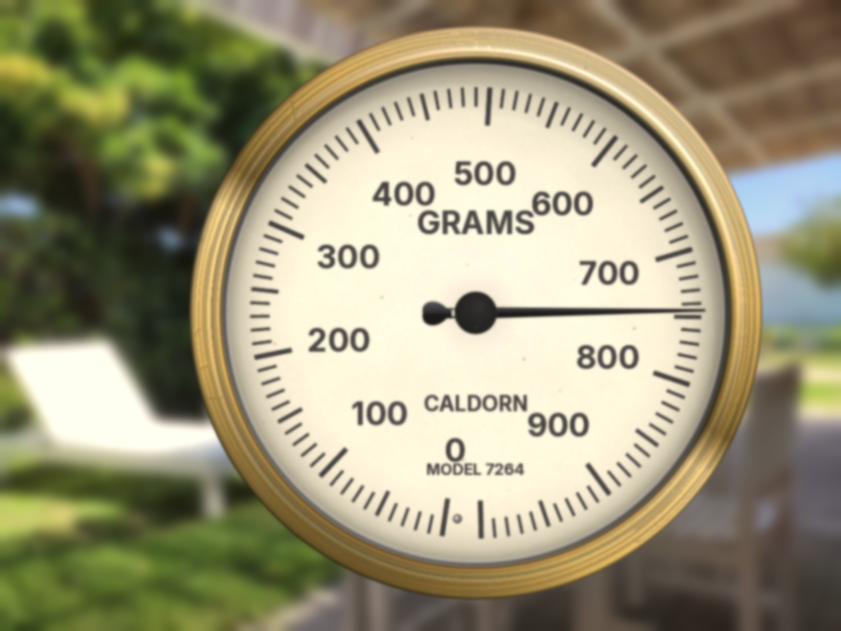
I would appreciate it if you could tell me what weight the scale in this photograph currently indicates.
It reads 745 g
